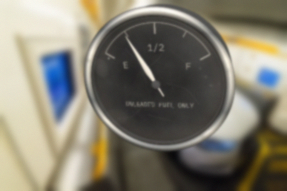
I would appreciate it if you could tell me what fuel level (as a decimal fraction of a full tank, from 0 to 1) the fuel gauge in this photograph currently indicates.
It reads 0.25
